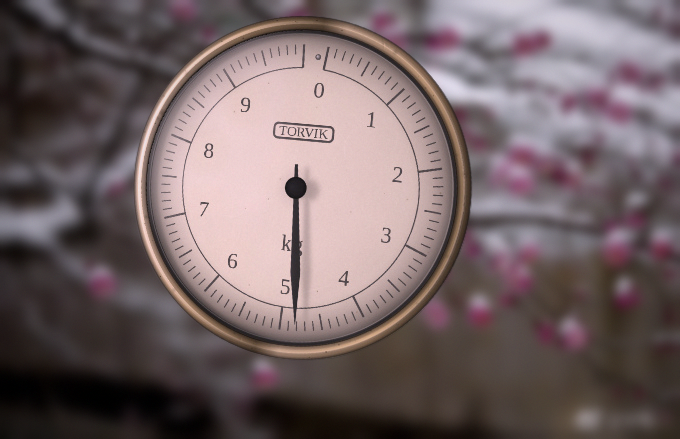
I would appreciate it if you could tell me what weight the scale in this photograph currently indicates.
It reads 4.8 kg
